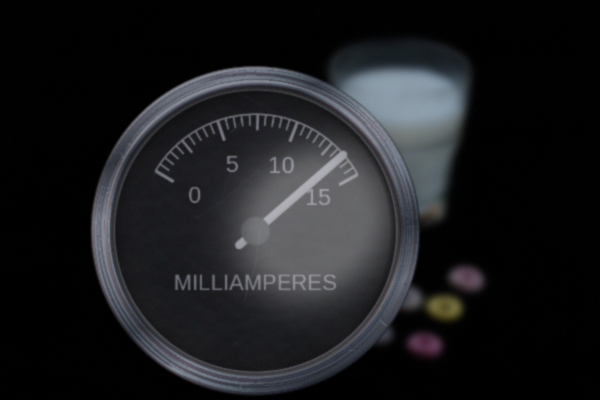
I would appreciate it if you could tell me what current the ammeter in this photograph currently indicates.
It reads 13.5 mA
